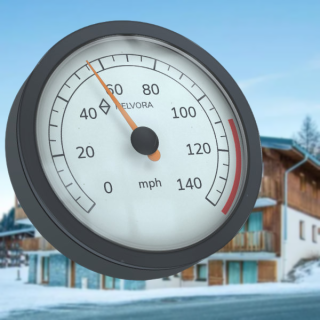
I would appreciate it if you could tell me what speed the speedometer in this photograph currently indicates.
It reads 55 mph
